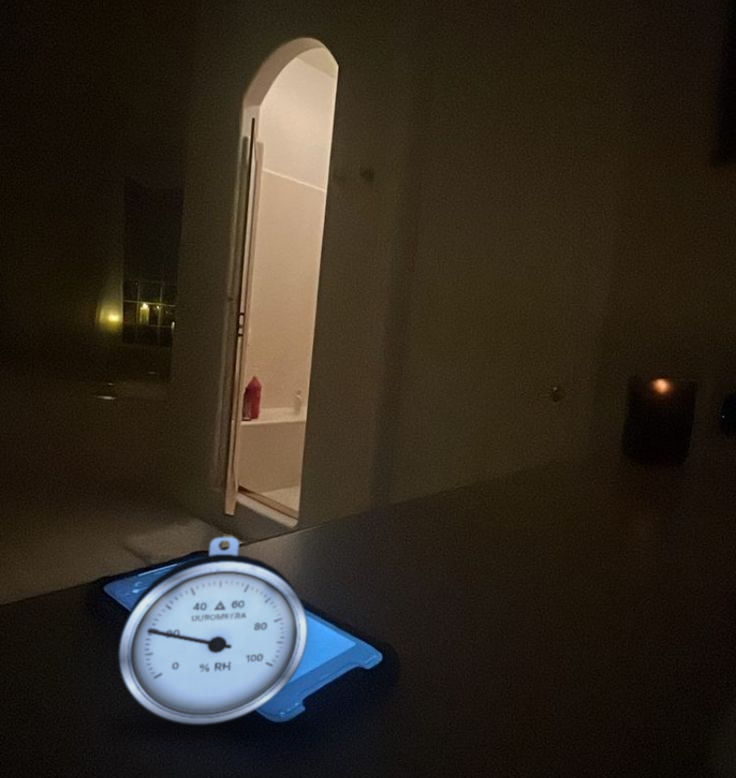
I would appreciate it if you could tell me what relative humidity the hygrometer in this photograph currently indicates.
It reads 20 %
